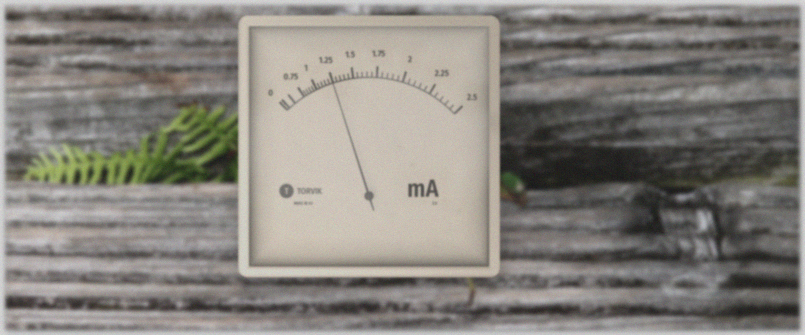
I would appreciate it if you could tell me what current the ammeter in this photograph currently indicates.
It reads 1.25 mA
